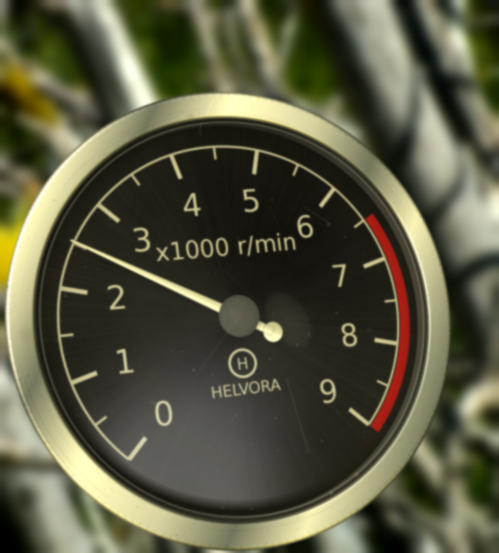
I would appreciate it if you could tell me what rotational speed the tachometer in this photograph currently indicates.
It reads 2500 rpm
